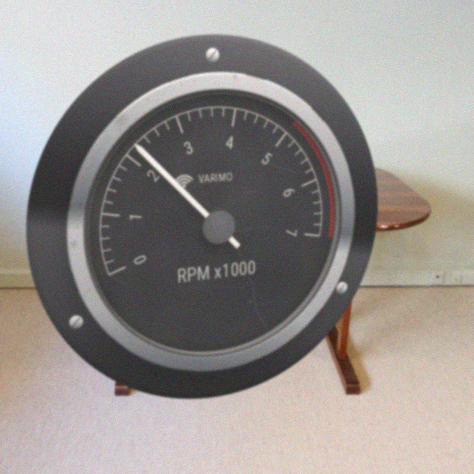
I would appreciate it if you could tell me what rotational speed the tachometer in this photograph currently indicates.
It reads 2200 rpm
